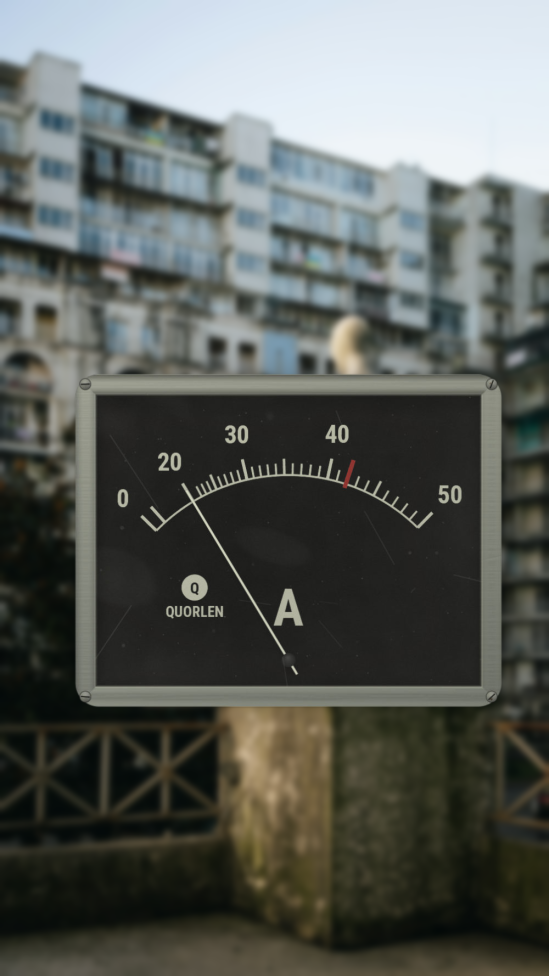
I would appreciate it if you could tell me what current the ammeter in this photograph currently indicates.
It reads 20 A
